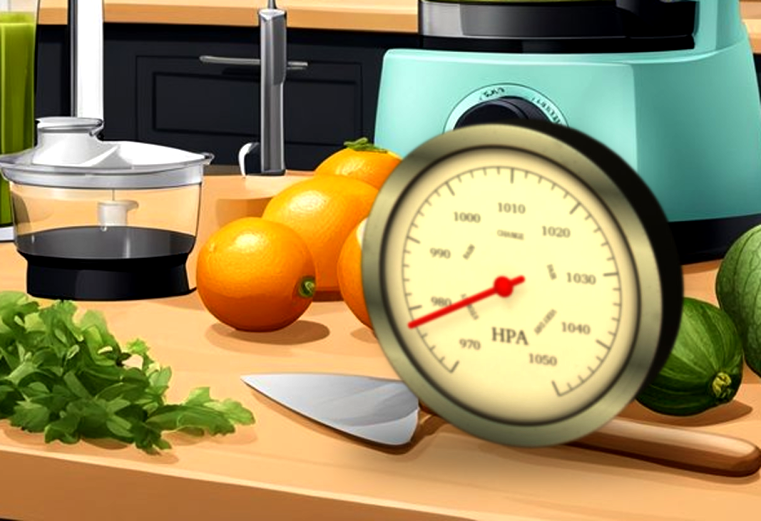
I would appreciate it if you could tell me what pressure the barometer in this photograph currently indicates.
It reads 978 hPa
